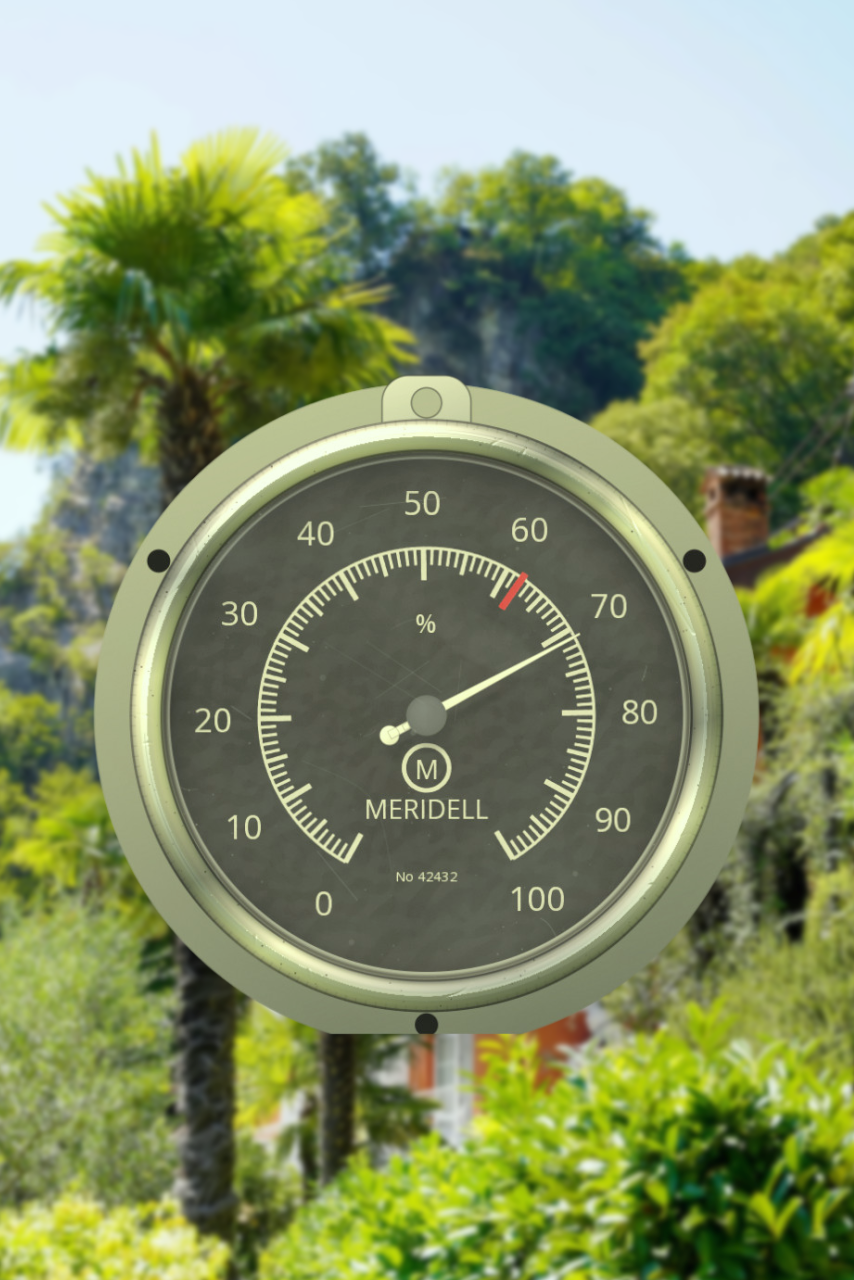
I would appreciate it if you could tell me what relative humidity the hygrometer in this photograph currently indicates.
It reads 71 %
